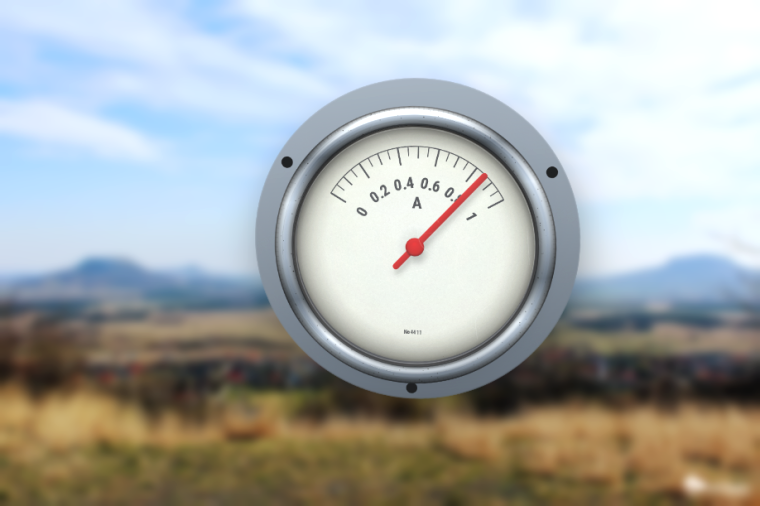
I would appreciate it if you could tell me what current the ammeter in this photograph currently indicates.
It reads 0.85 A
